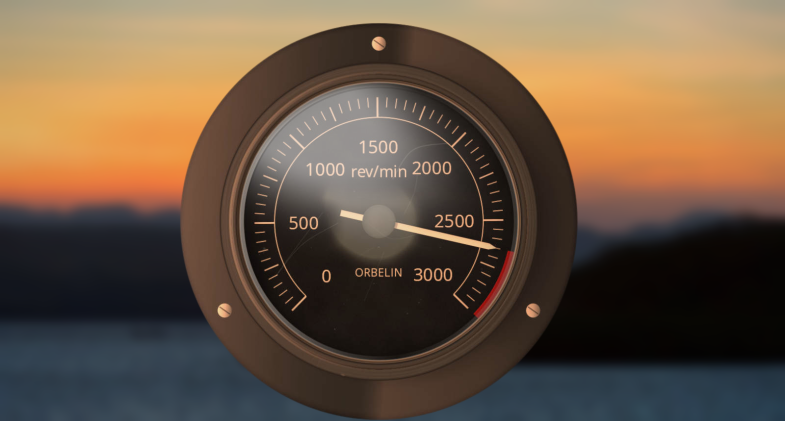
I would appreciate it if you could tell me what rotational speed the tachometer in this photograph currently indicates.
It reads 2650 rpm
